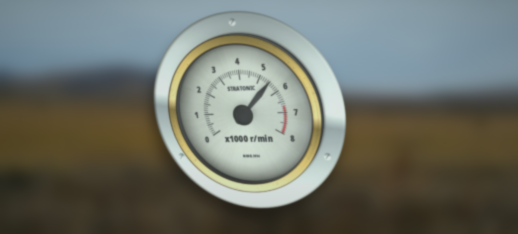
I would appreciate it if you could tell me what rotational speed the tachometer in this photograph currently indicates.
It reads 5500 rpm
